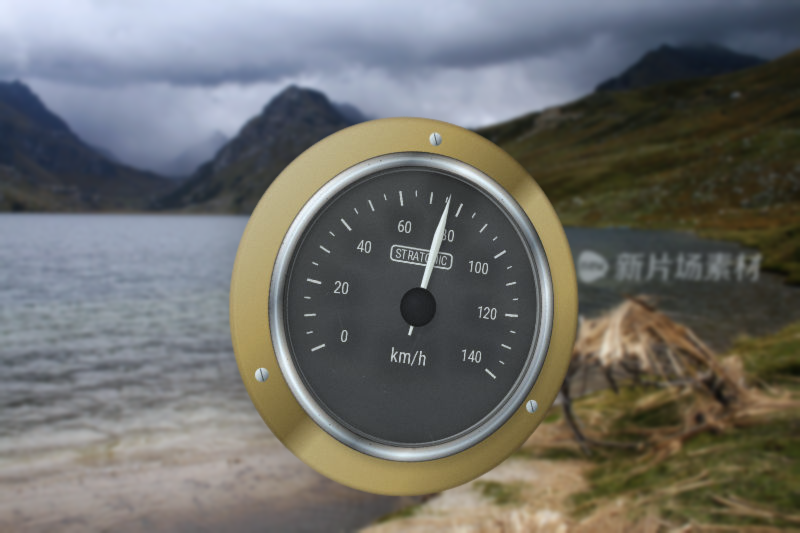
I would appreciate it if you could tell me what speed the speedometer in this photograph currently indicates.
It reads 75 km/h
